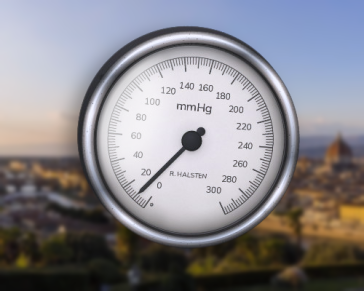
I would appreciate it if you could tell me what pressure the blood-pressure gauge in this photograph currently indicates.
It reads 10 mmHg
